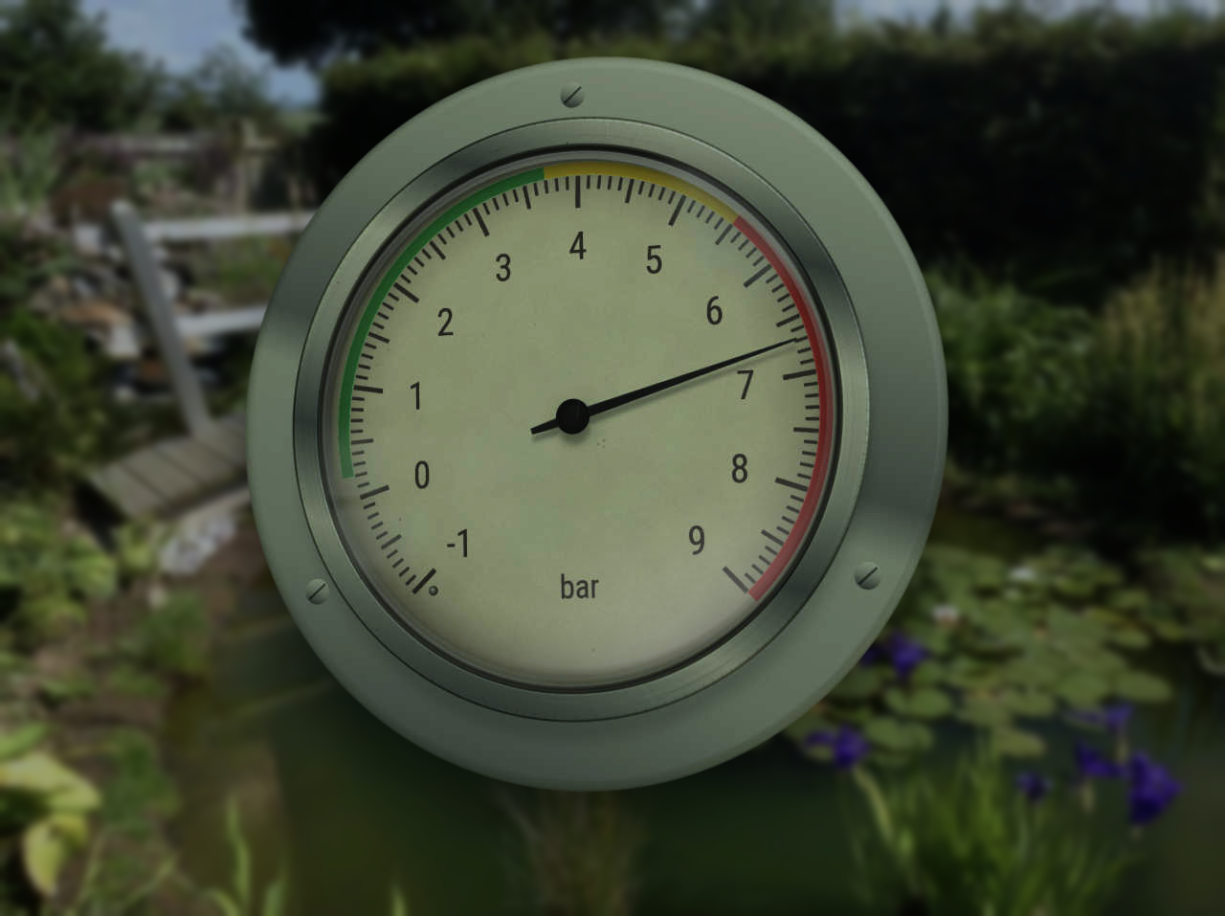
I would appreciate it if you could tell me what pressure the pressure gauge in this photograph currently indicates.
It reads 6.7 bar
